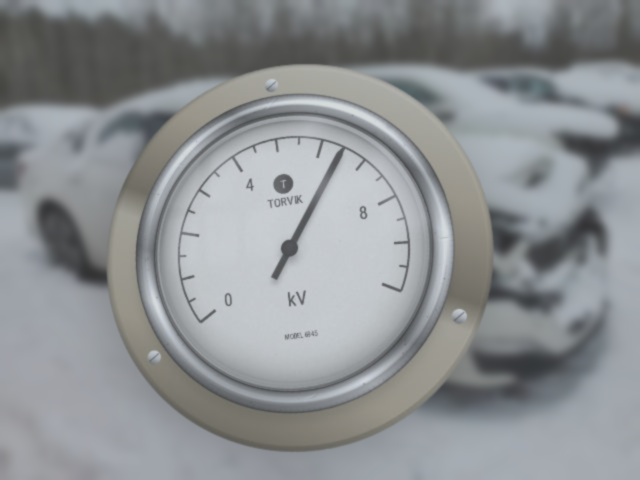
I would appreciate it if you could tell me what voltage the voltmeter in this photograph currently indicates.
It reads 6.5 kV
